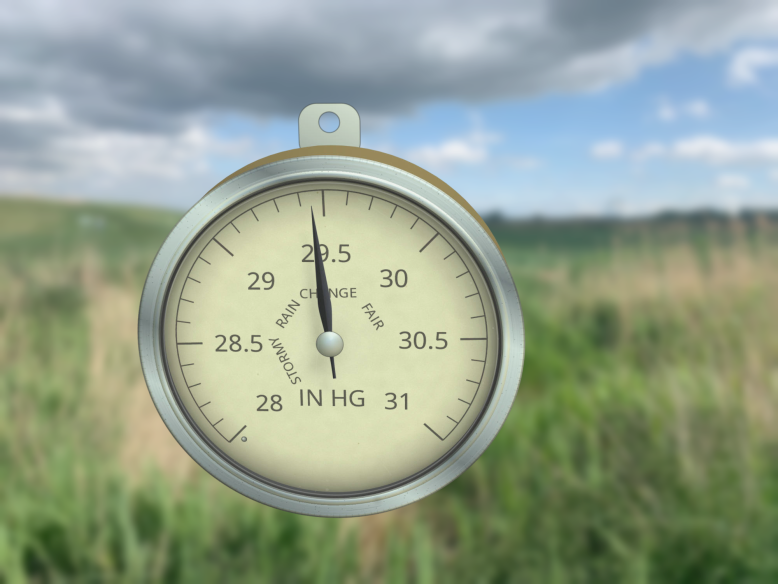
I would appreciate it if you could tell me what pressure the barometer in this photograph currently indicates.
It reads 29.45 inHg
